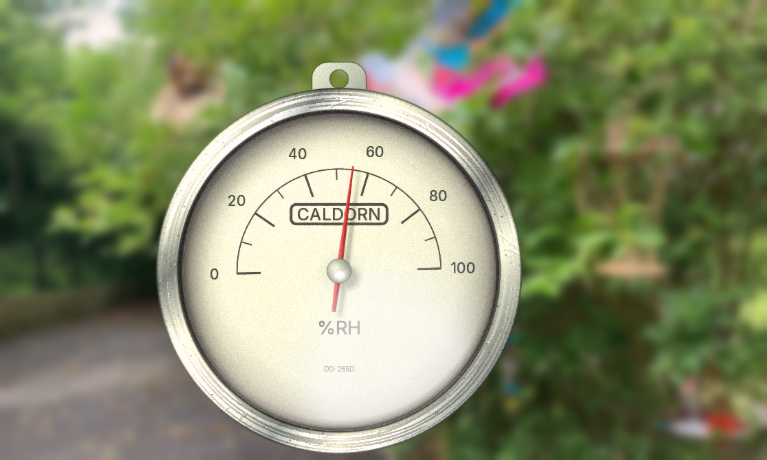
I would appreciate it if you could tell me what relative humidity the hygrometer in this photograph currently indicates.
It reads 55 %
